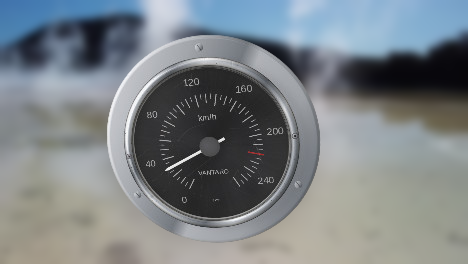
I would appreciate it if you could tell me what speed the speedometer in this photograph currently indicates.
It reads 30 km/h
